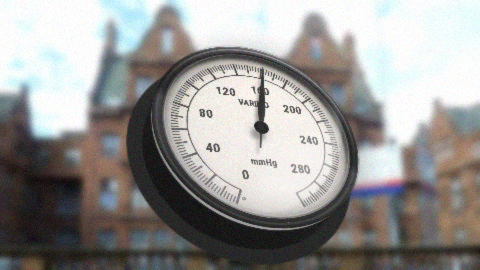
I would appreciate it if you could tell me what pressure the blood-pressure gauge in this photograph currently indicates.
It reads 160 mmHg
